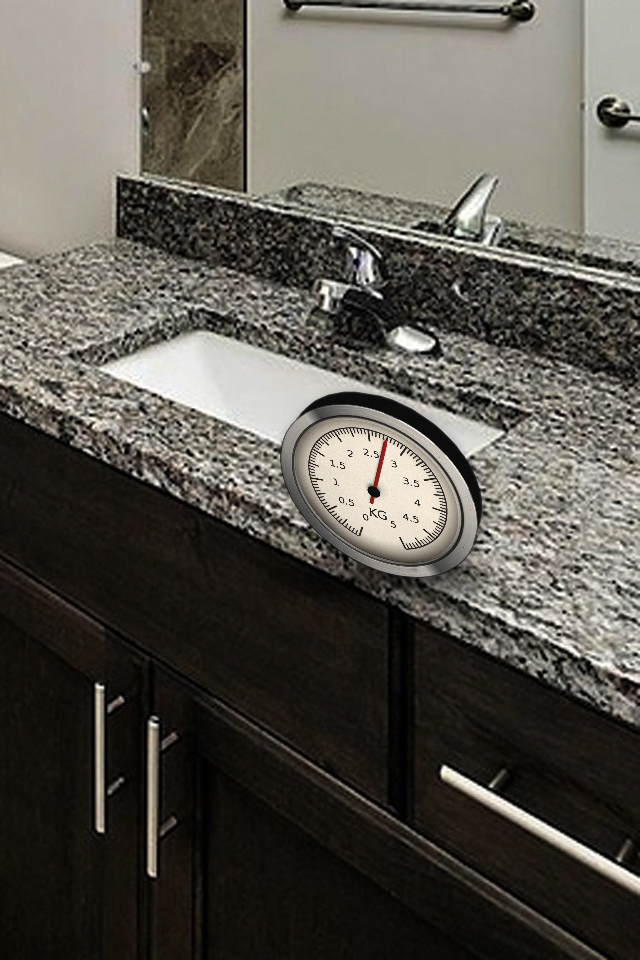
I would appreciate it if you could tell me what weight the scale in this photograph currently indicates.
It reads 2.75 kg
